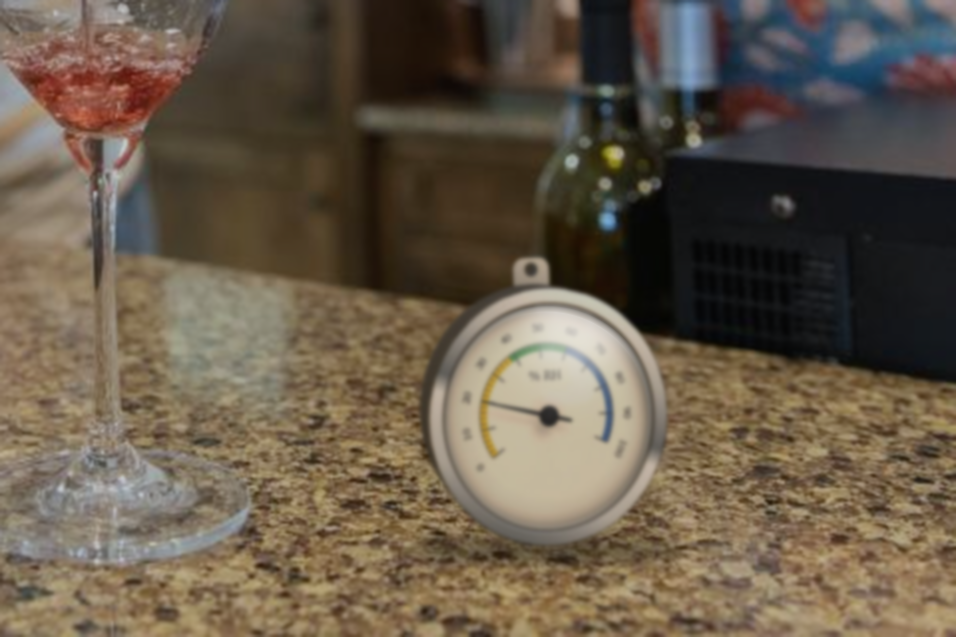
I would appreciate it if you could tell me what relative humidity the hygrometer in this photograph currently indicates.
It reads 20 %
